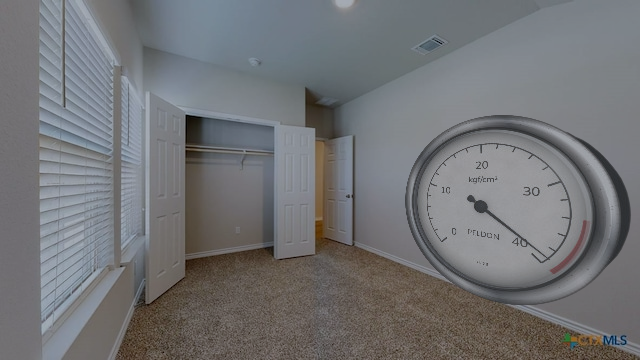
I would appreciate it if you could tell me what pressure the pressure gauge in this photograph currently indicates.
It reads 39 kg/cm²
